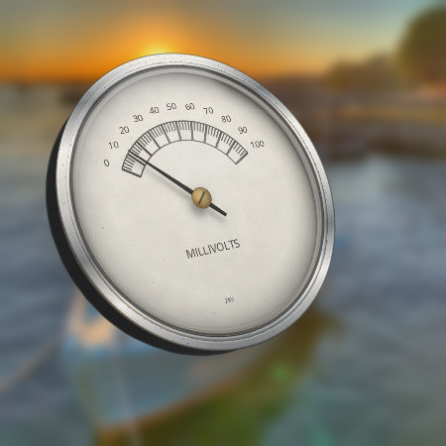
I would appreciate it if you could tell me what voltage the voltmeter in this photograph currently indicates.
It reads 10 mV
